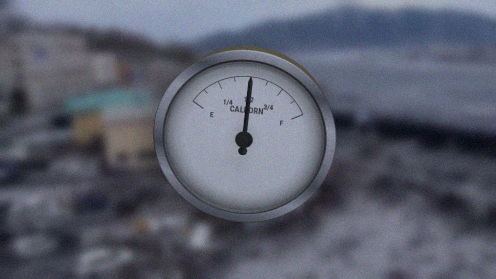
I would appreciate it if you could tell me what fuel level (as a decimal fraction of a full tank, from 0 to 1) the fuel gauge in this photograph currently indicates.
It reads 0.5
